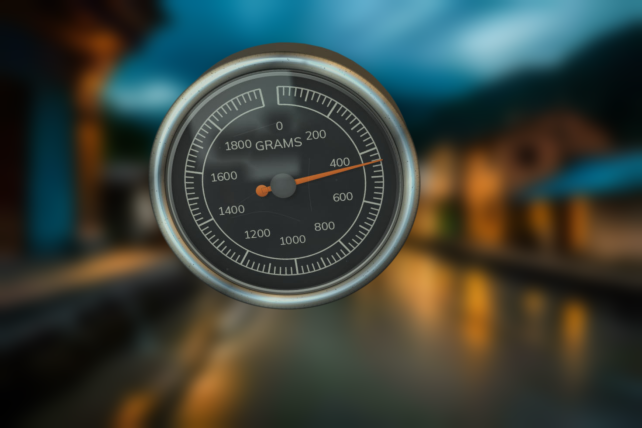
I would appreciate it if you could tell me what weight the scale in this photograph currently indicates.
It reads 440 g
